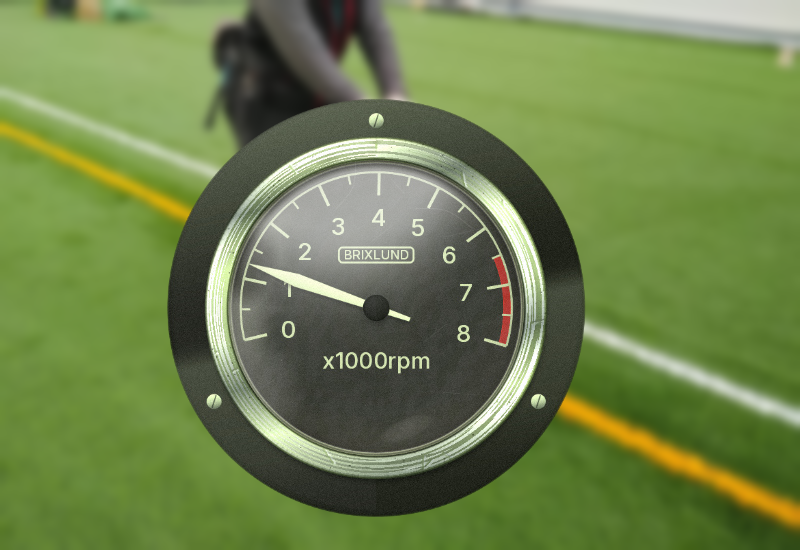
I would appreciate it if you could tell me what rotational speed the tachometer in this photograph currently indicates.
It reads 1250 rpm
